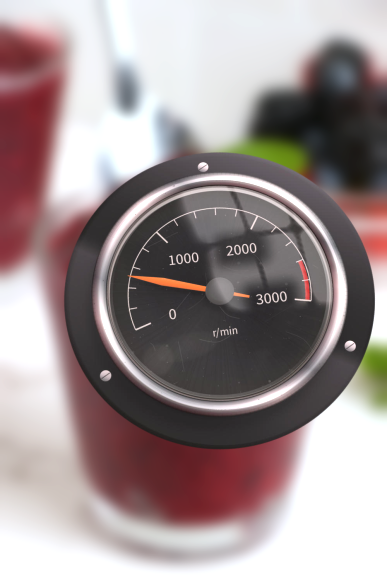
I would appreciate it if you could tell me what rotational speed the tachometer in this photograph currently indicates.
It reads 500 rpm
